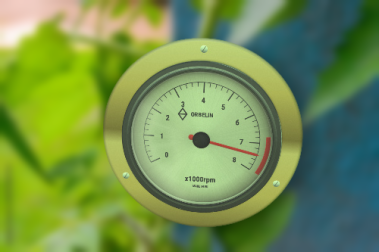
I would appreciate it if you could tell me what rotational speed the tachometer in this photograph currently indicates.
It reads 7400 rpm
